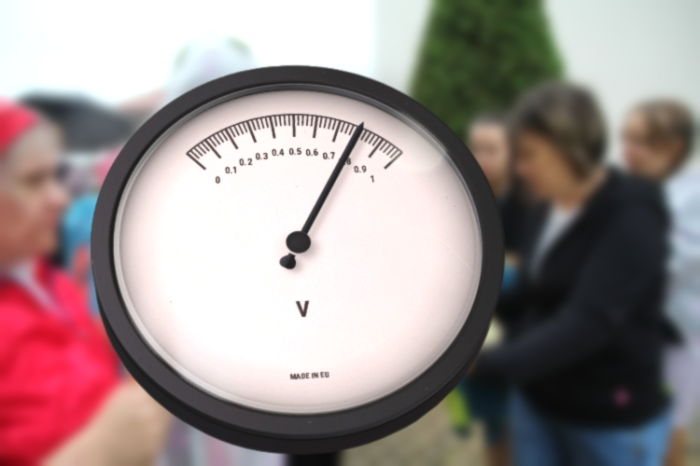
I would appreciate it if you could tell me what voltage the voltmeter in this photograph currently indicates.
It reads 0.8 V
